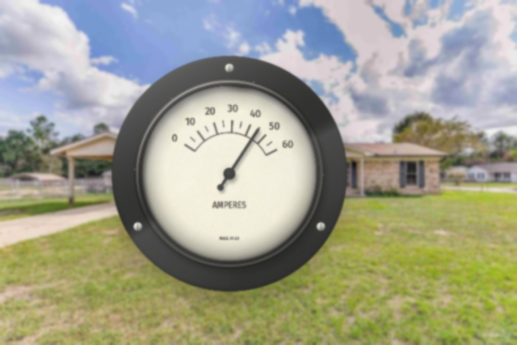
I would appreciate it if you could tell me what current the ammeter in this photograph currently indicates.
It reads 45 A
